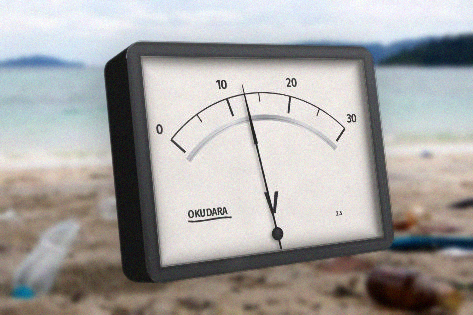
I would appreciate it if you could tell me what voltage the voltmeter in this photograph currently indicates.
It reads 12.5 V
